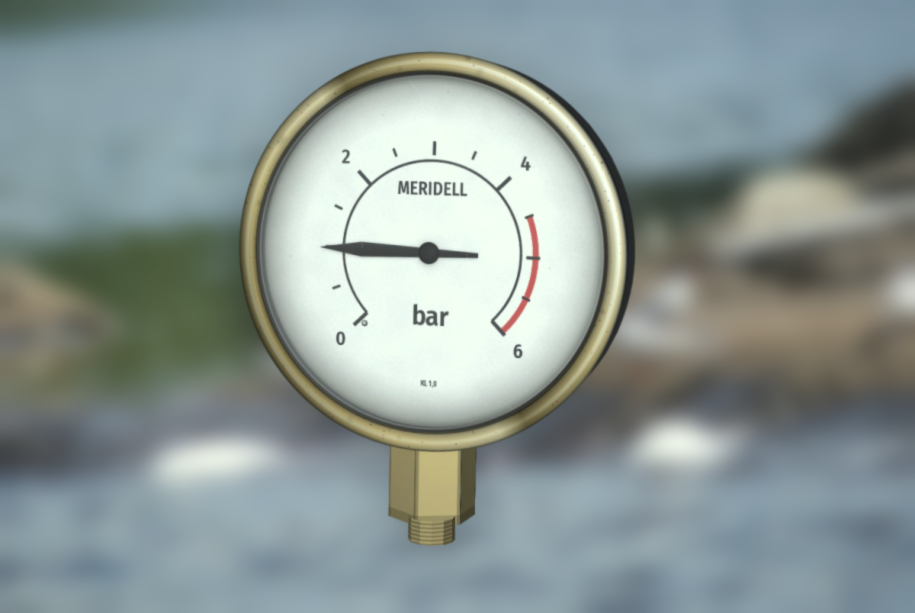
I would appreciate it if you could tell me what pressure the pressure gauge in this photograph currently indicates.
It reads 1 bar
